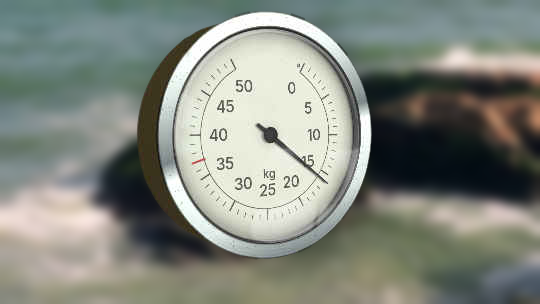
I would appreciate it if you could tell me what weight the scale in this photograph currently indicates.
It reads 16 kg
